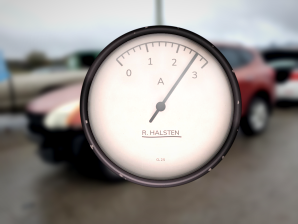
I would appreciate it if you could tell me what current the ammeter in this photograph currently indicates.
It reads 2.6 A
